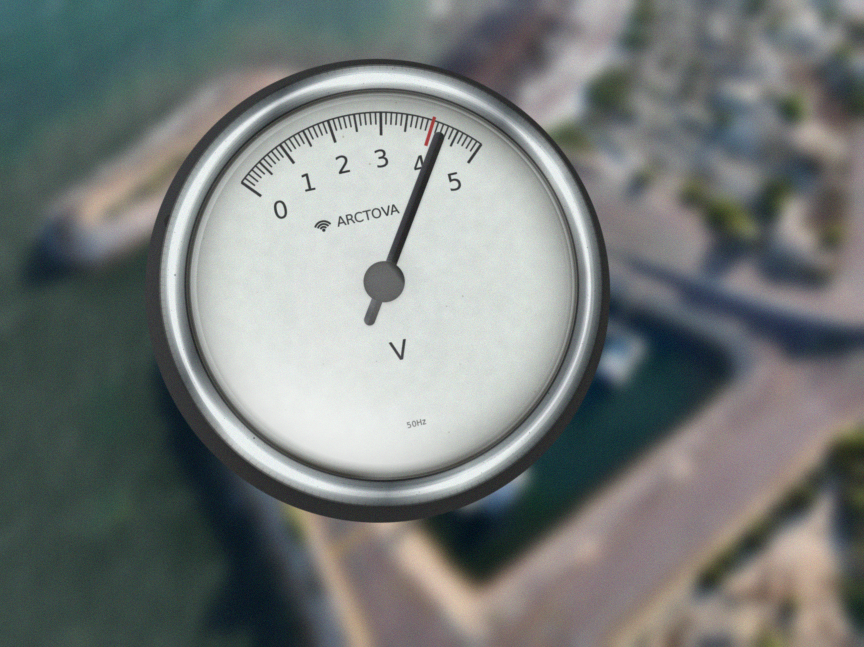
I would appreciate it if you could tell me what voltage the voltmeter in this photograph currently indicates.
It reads 4.2 V
